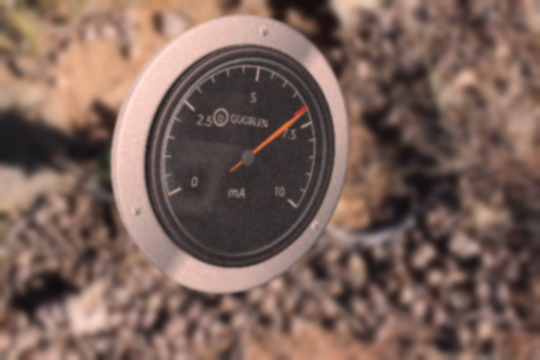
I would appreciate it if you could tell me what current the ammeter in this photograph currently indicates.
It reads 7 mA
